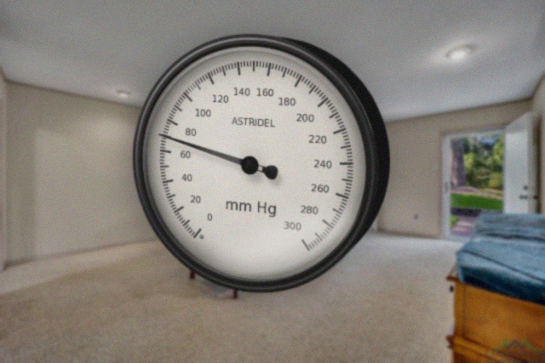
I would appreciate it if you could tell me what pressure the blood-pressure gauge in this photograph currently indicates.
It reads 70 mmHg
